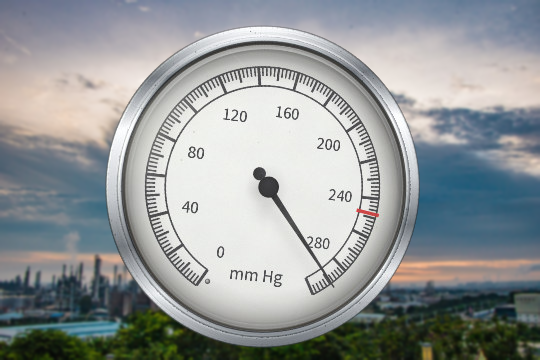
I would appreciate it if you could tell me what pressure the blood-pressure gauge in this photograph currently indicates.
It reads 290 mmHg
